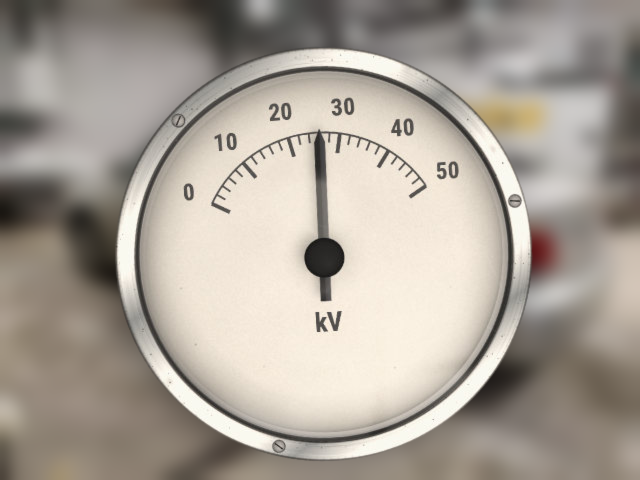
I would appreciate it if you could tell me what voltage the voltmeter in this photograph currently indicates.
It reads 26 kV
